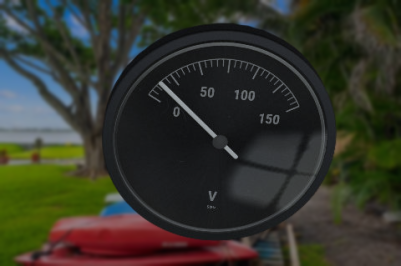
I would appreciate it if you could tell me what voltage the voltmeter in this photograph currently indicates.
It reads 15 V
